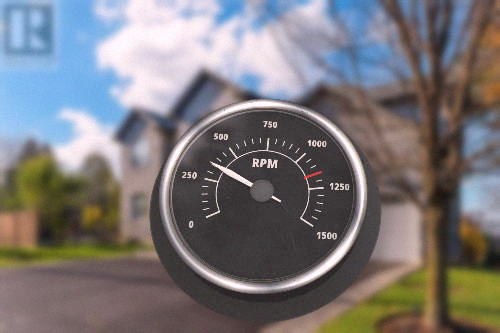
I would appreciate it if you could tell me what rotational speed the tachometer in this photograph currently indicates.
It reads 350 rpm
